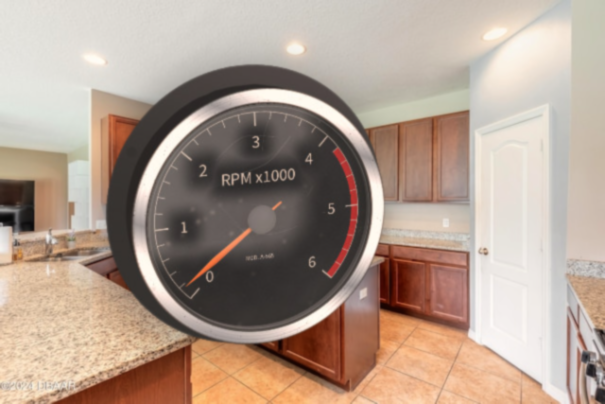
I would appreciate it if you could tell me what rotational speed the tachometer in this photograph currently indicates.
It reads 200 rpm
